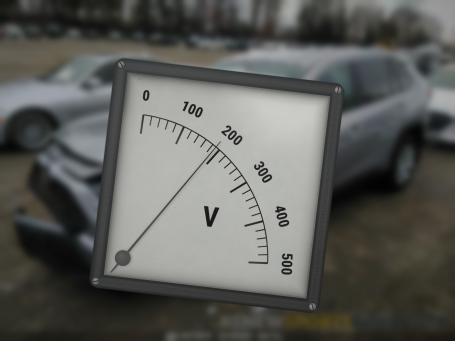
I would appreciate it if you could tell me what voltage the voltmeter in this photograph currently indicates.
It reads 190 V
